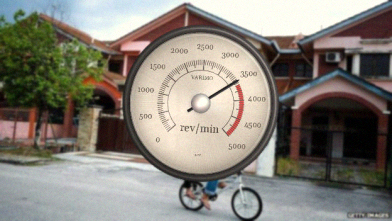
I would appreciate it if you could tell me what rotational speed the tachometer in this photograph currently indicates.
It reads 3500 rpm
